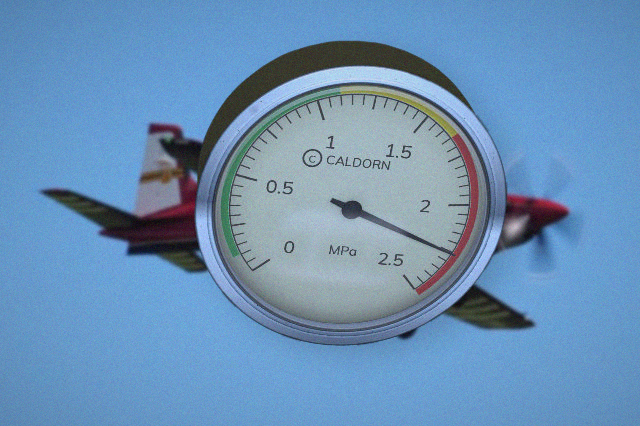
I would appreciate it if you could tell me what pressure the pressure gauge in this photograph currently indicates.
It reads 2.25 MPa
